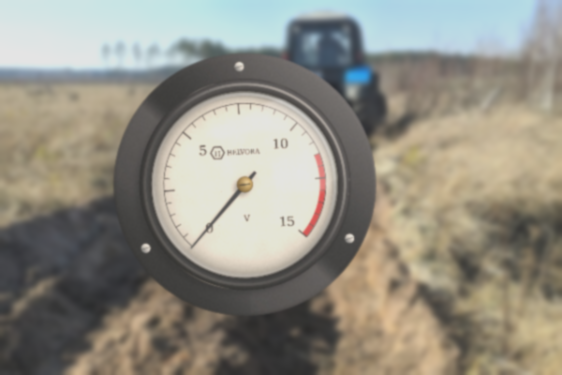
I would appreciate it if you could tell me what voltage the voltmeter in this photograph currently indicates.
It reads 0 V
